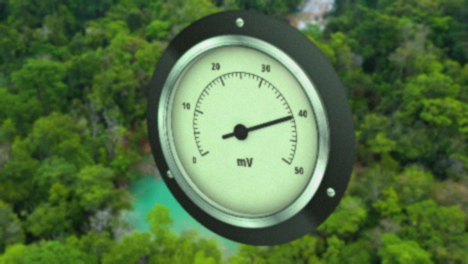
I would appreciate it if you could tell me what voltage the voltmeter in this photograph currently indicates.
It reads 40 mV
